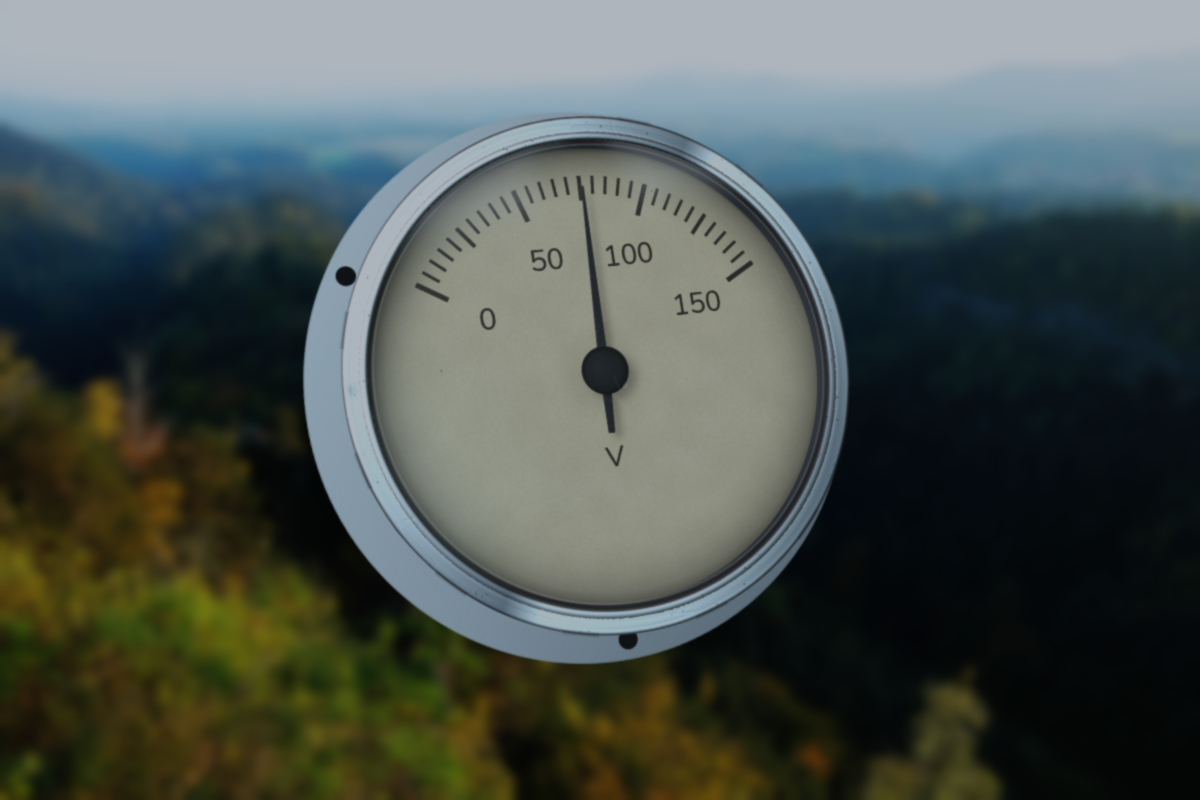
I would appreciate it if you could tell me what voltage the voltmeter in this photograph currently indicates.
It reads 75 V
